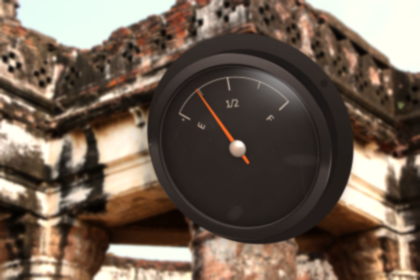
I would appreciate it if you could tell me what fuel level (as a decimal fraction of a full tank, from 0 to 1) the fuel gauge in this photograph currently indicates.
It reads 0.25
